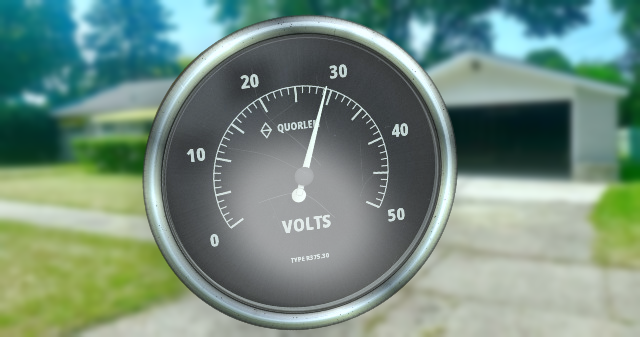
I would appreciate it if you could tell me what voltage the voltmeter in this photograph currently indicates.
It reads 29 V
